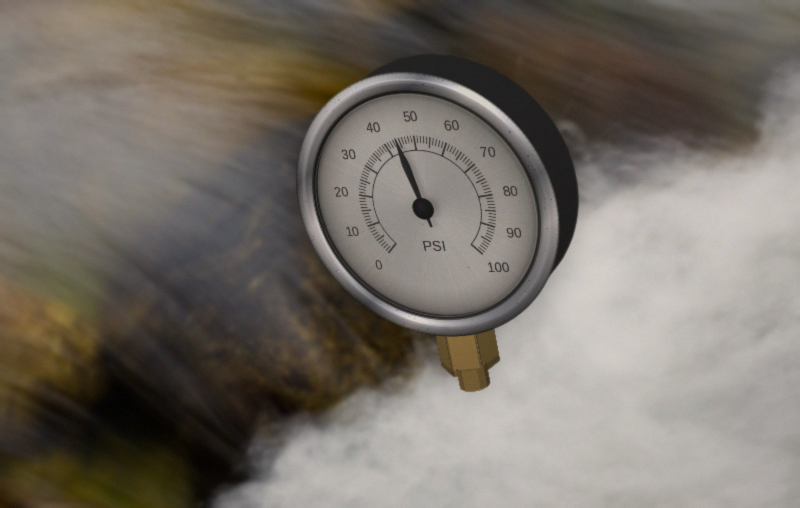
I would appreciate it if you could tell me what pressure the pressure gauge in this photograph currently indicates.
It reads 45 psi
